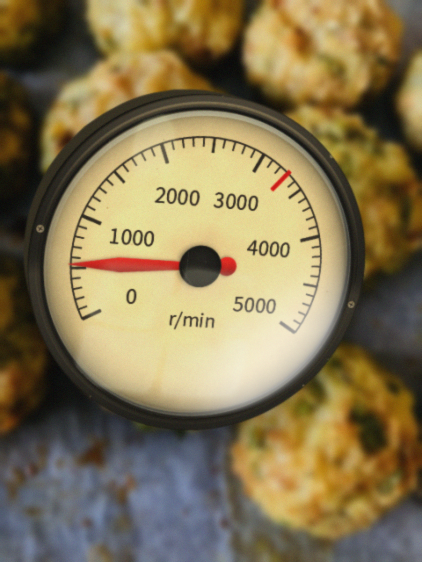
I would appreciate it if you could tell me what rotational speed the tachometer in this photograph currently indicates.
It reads 550 rpm
